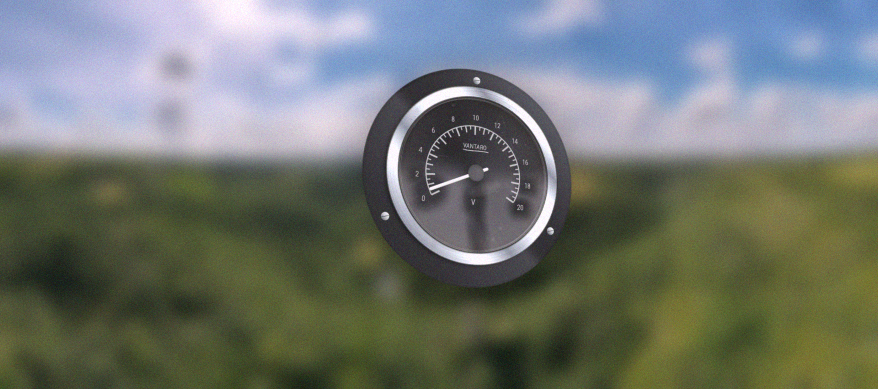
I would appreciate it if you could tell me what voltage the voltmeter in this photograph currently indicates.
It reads 0.5 V
